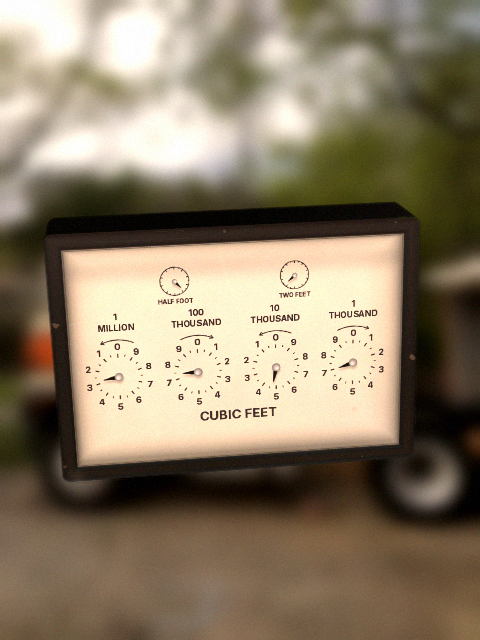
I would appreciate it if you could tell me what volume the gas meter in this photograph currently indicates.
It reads 274700 ft³
